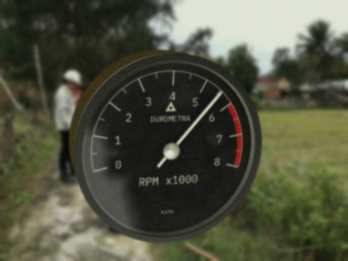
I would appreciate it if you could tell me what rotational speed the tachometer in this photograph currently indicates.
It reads 5500 rpm
